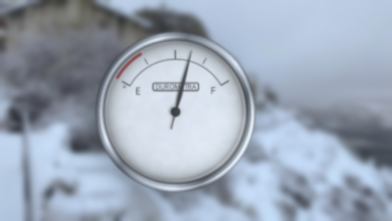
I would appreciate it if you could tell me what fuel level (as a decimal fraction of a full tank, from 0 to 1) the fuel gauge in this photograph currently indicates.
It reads 0.625
